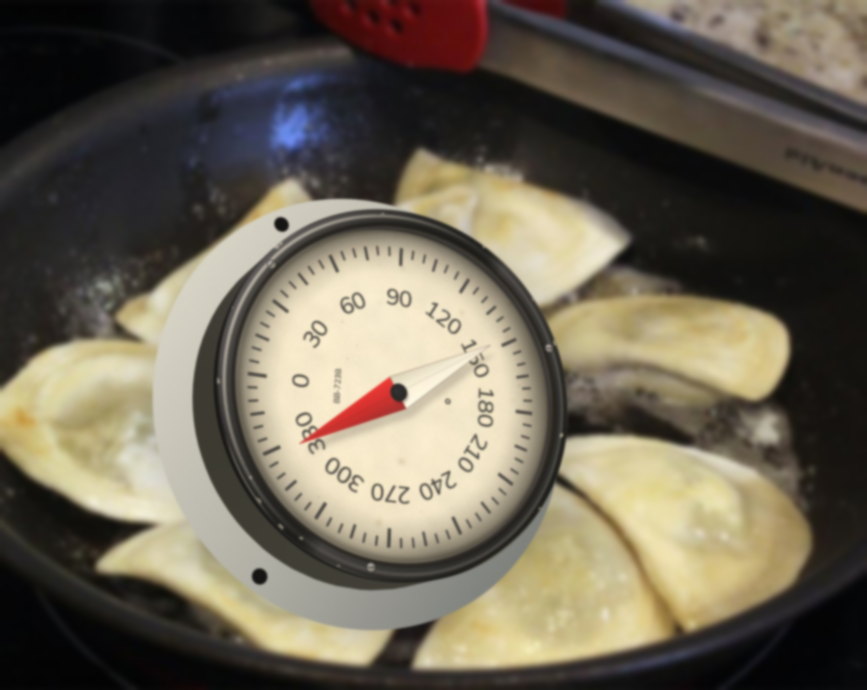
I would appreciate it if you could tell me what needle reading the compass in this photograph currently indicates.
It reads 327.5 °
